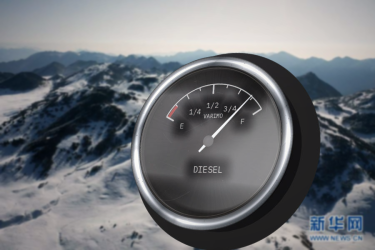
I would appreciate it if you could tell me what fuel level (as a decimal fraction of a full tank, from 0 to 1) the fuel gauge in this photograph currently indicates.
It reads 0.875
